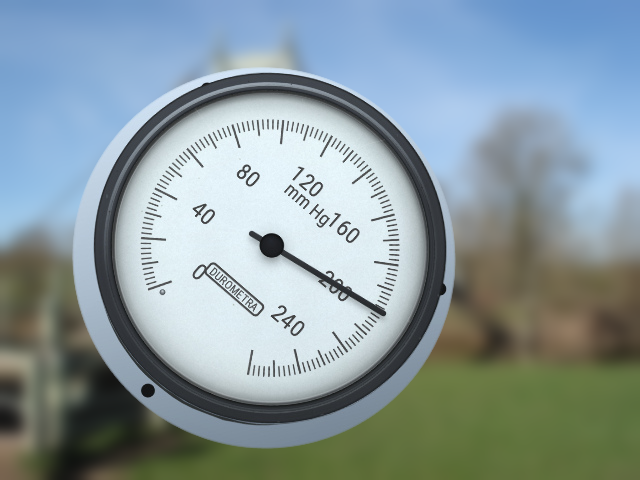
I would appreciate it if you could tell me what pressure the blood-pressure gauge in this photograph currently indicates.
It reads 200 mmHg
